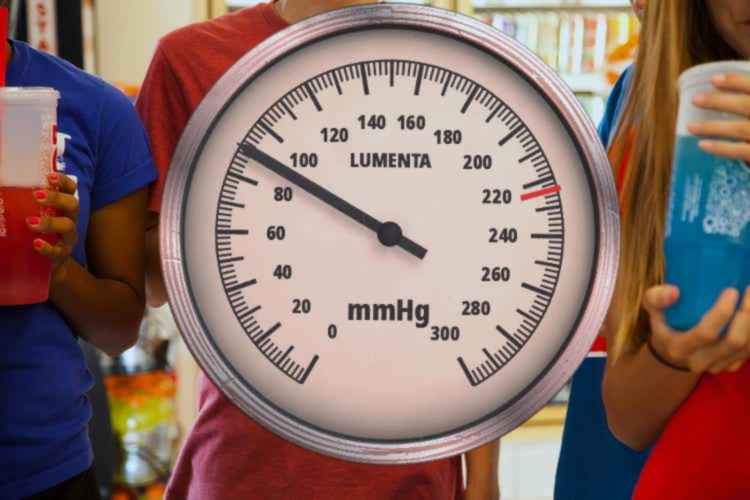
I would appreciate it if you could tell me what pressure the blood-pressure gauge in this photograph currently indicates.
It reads 90 mmHg
